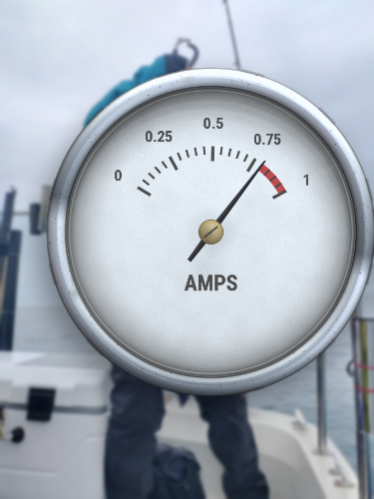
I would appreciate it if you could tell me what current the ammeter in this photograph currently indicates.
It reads 0.8 A
